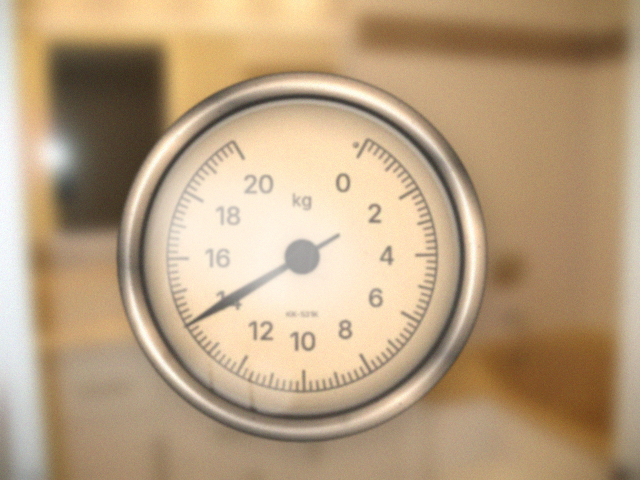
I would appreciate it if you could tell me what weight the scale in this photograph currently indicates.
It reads 14 kg
